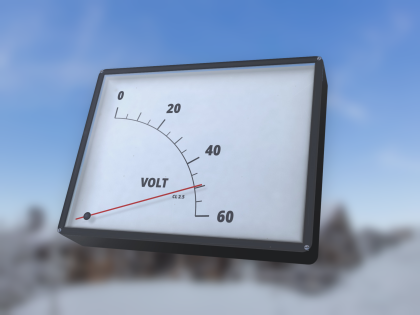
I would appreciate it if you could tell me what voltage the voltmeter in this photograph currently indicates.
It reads 50 V
